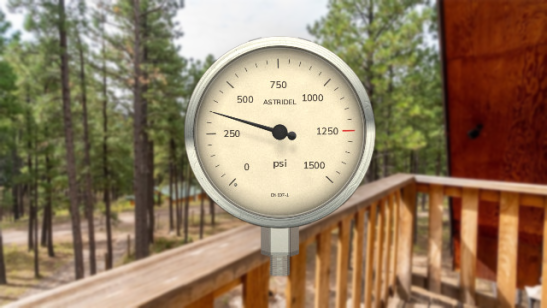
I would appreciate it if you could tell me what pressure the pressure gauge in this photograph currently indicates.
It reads 350 psi
